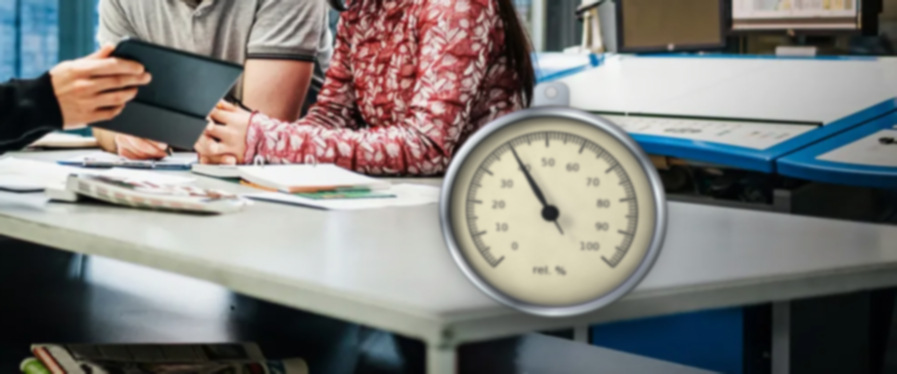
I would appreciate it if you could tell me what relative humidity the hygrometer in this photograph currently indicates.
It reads 40 %
